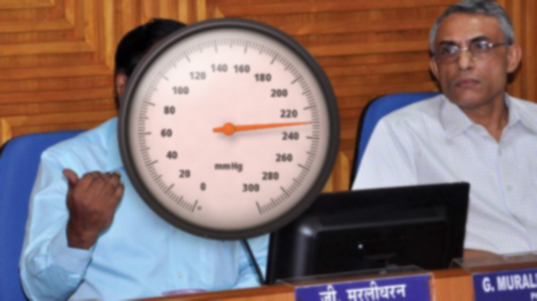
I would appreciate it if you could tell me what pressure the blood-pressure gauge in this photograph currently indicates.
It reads 230 mmHg
